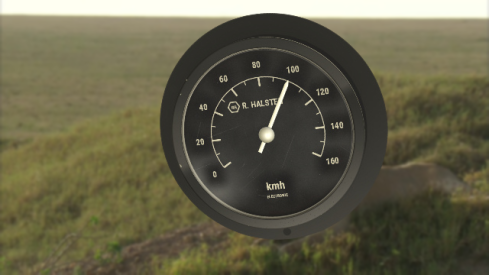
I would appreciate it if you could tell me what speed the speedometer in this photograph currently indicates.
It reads 100 km/h
